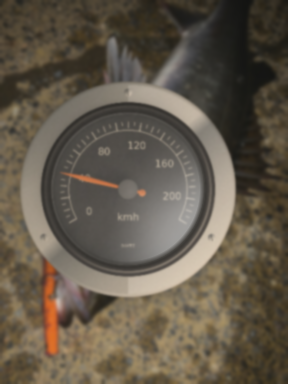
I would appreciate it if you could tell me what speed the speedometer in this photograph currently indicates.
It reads 40 km/h
